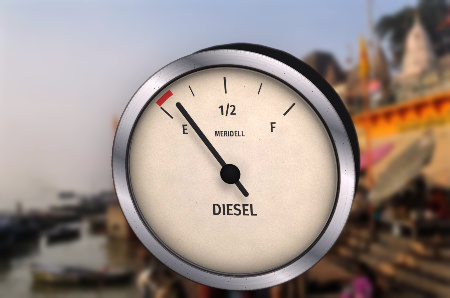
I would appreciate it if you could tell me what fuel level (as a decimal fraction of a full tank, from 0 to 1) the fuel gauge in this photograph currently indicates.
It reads 0.125
